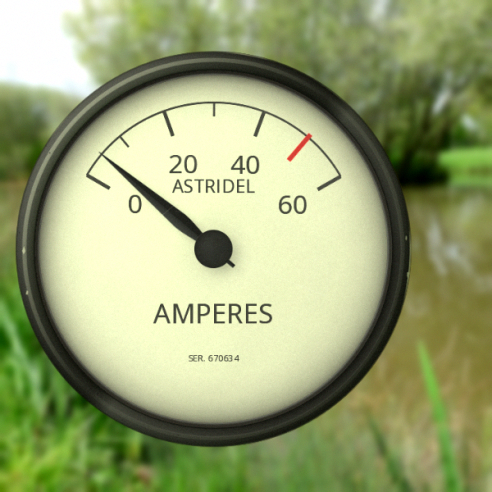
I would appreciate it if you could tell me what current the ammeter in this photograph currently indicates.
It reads 5 A
